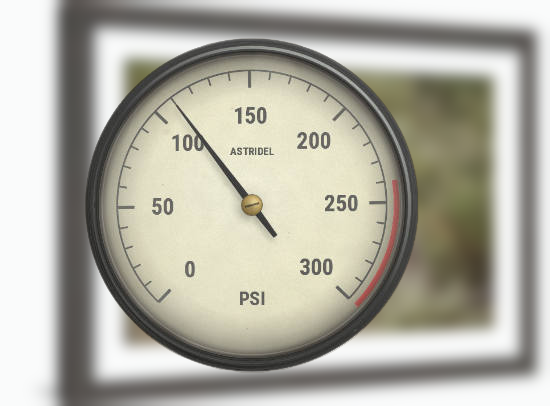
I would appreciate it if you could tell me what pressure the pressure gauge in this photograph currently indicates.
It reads 110 psi
